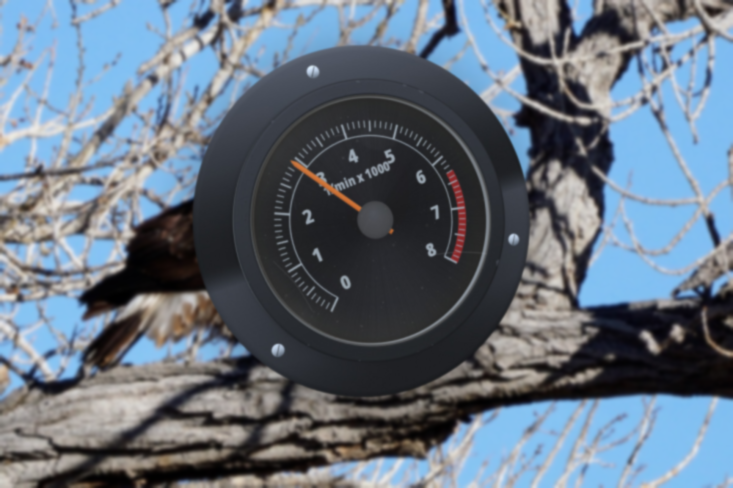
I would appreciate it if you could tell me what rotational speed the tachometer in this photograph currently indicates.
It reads 2900 rpm
